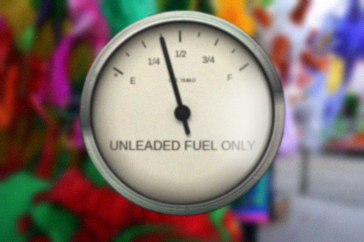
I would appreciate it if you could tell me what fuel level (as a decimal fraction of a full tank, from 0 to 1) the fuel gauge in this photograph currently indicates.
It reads 0.375
